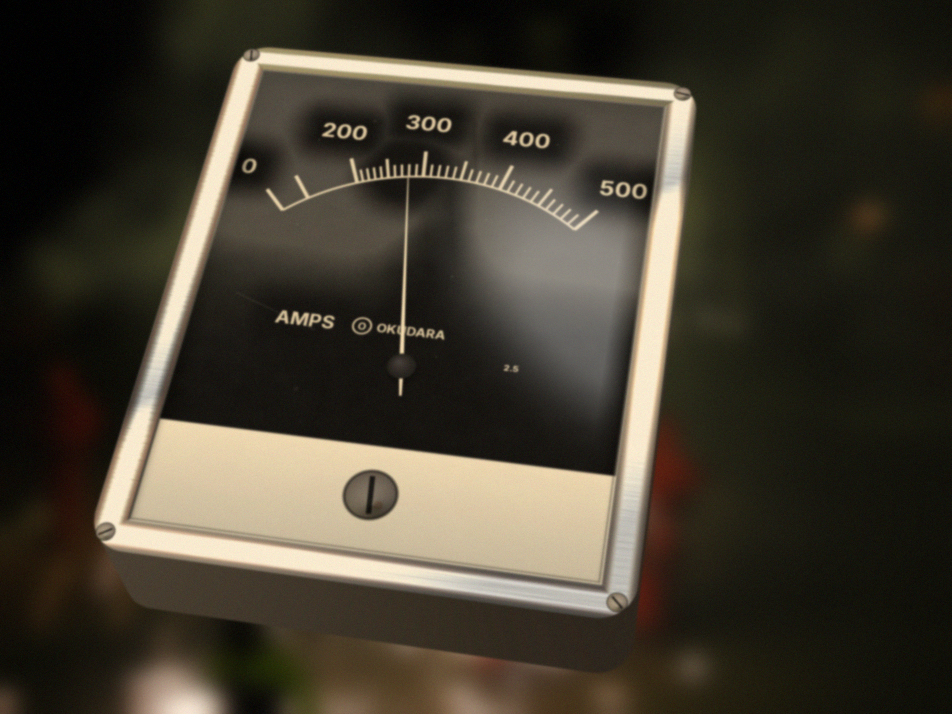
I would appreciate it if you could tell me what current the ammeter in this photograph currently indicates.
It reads 280 A
